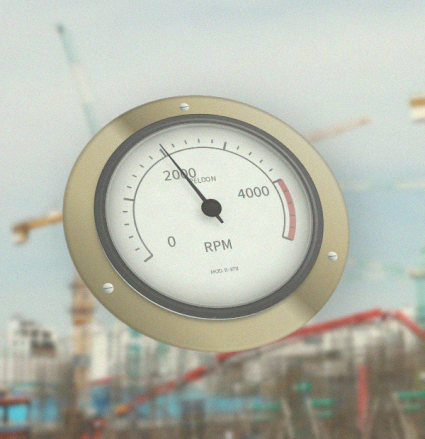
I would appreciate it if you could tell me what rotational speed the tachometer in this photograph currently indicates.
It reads 2000 rpm
